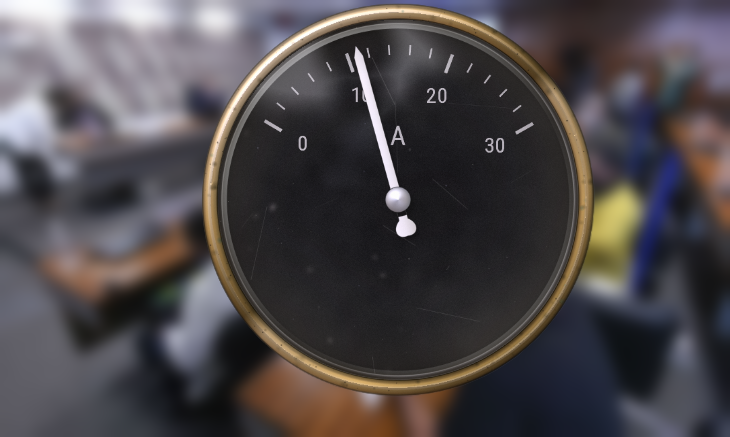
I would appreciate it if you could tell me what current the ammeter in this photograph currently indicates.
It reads 11 A
